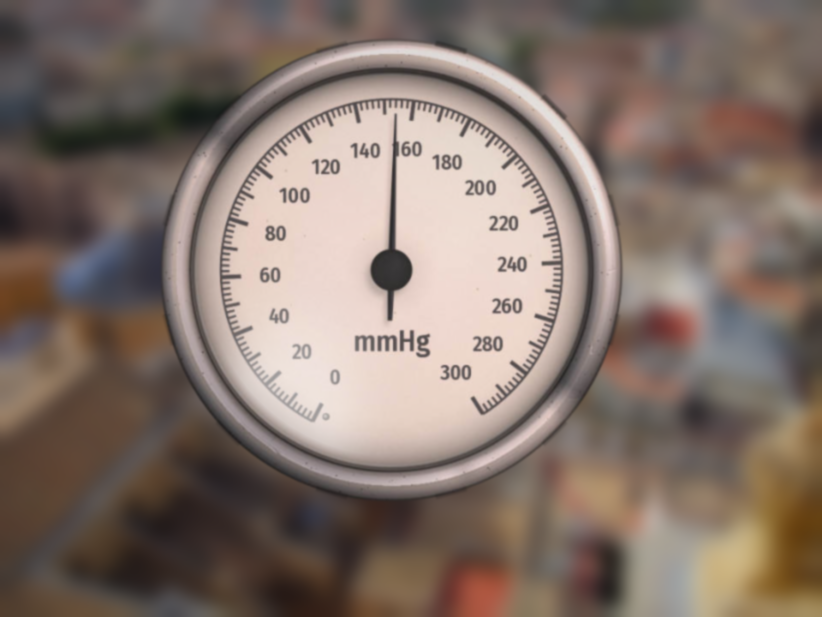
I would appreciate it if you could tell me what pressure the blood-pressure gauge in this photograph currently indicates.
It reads 154 mmHg
